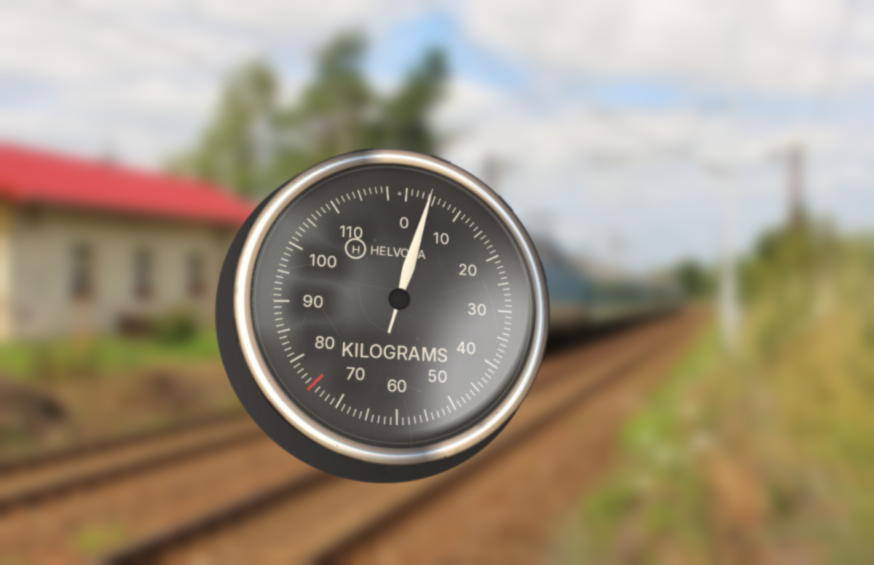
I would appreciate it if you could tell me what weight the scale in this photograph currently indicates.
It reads 4 kg
